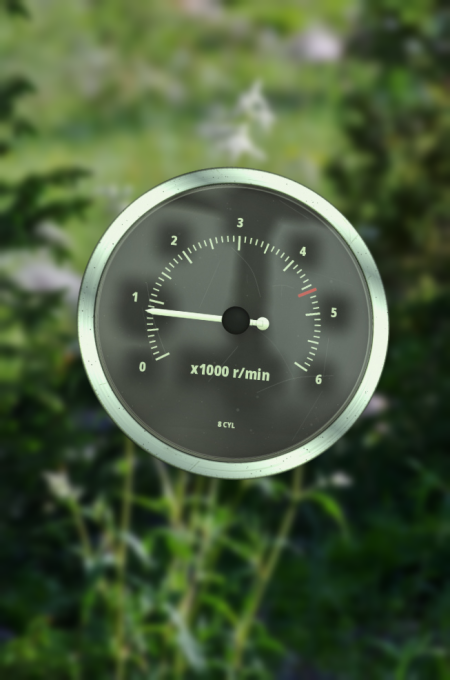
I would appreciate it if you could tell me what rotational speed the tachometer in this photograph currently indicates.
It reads 800 rpm
